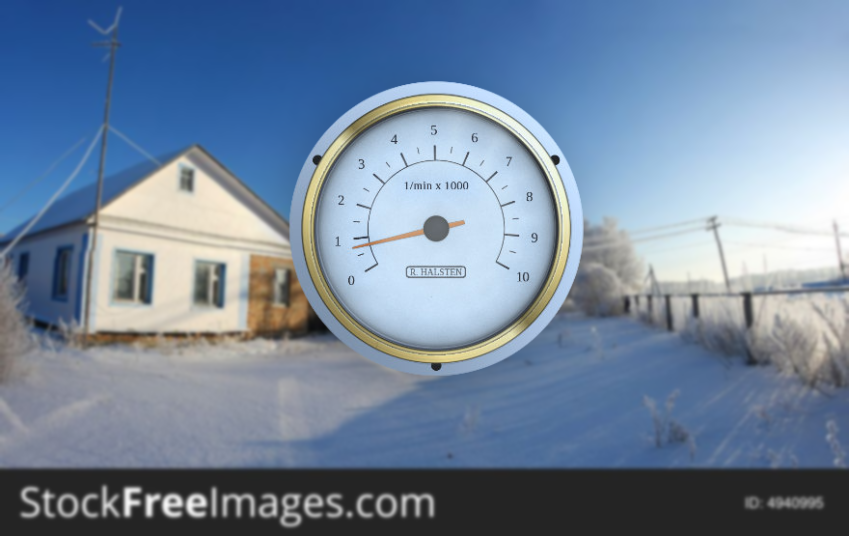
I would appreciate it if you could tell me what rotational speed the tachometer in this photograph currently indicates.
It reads 750 rpm
